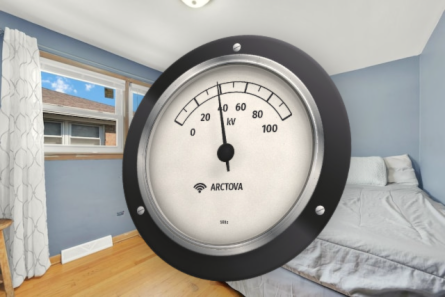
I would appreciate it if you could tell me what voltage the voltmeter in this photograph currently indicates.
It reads 40 kV
